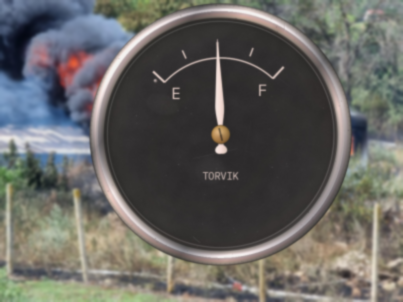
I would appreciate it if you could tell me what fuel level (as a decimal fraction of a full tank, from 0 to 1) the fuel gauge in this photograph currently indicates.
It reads 0.5
